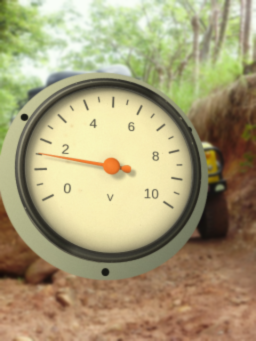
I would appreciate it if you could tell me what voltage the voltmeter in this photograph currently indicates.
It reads 1.5 V
